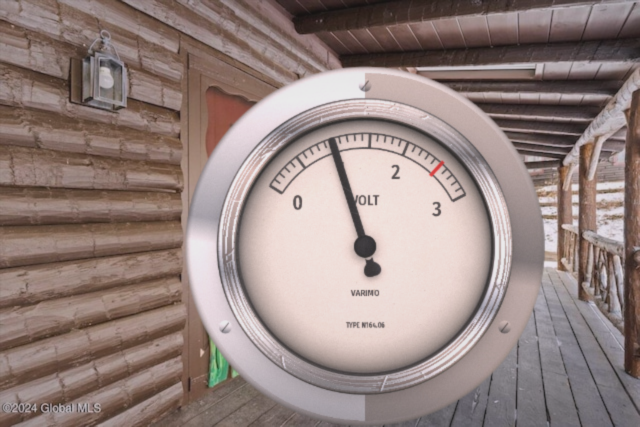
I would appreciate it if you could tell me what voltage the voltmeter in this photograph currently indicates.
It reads 1 V
